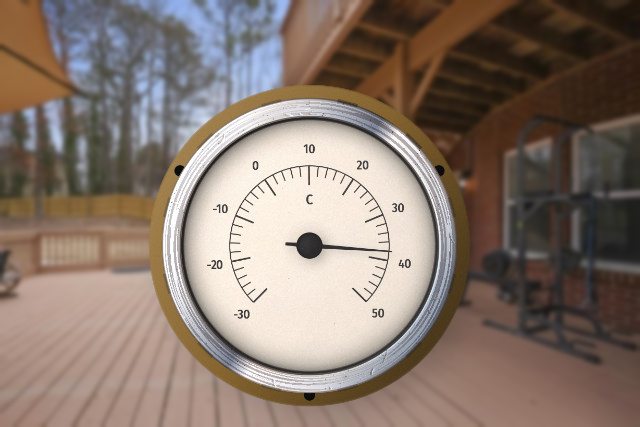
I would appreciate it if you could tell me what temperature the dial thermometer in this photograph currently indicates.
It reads 38 °C
